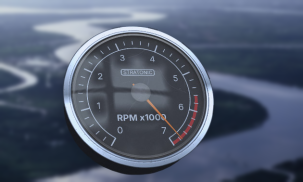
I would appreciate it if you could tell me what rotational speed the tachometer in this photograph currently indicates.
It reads 6800 rpm
